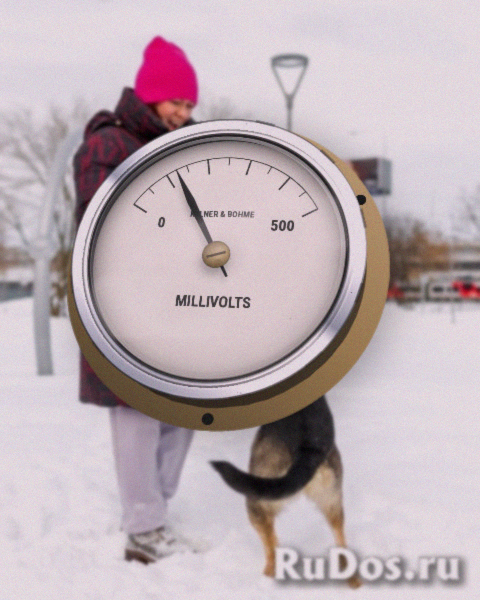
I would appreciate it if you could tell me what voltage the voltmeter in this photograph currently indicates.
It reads 125 mV
